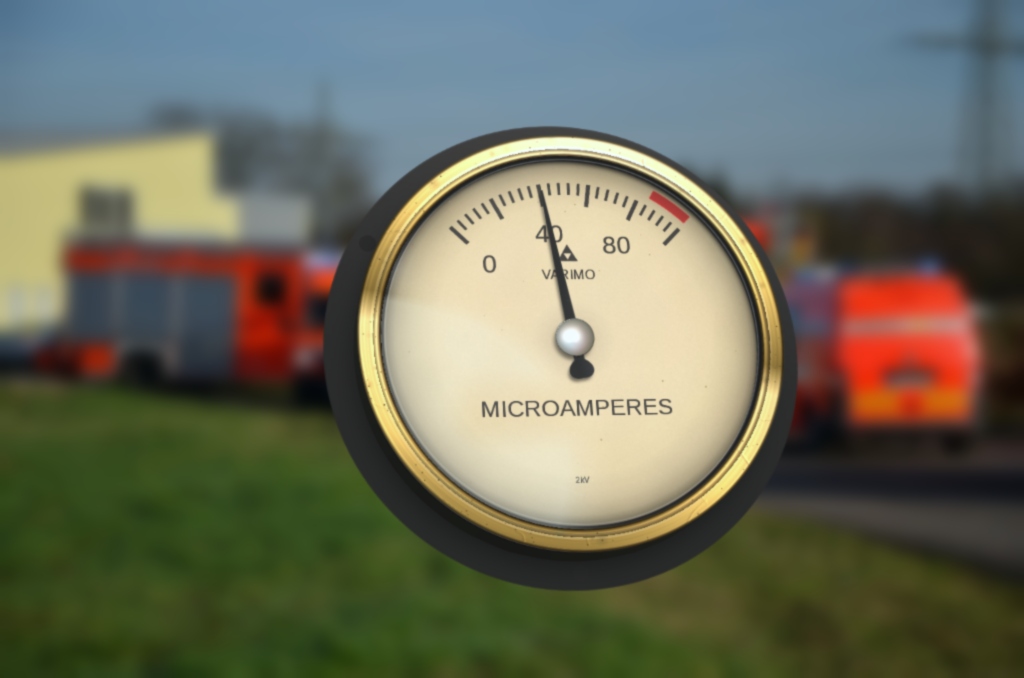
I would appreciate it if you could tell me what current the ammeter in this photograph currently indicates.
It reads 40 µA
